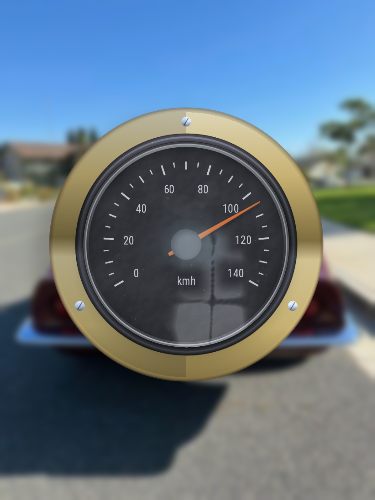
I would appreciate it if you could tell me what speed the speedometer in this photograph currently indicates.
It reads 105 km/h
